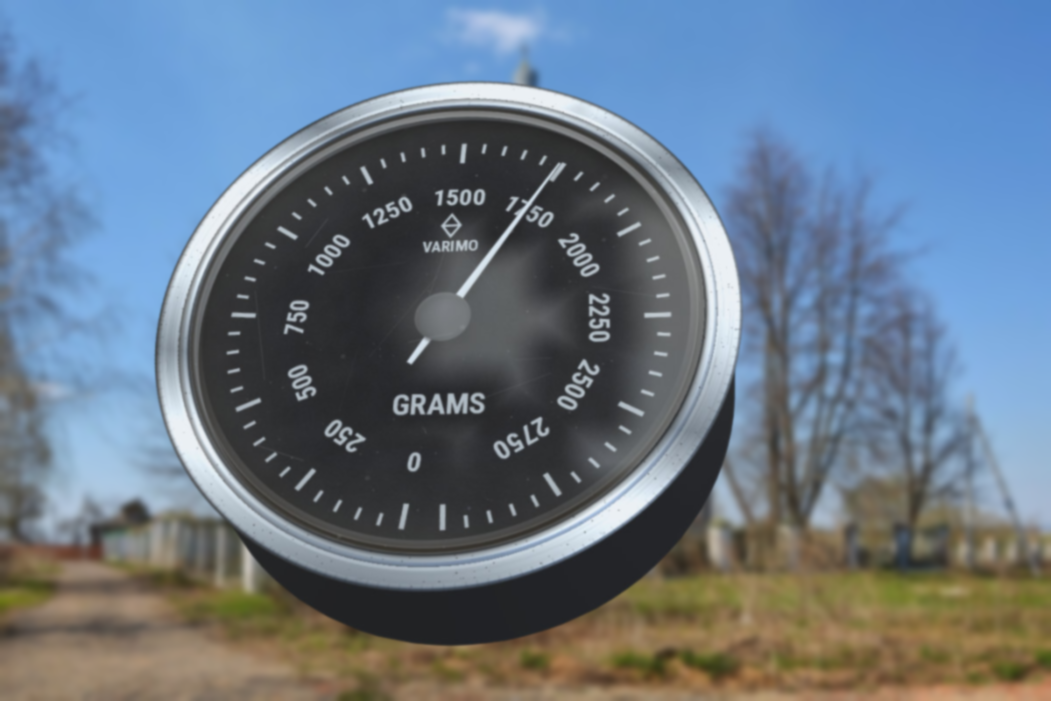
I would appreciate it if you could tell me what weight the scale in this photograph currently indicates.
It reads 1750 g
